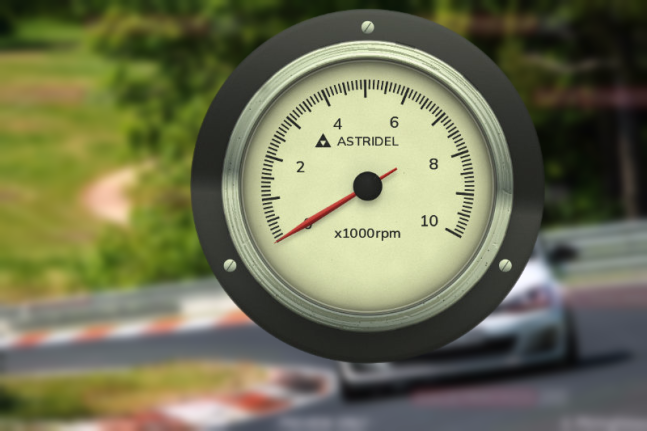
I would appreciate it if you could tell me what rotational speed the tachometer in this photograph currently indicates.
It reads 0 rpm
